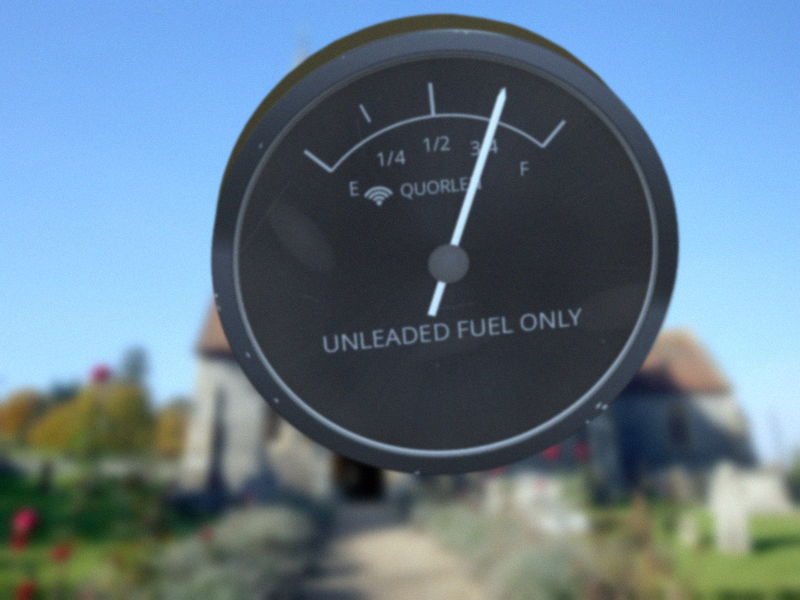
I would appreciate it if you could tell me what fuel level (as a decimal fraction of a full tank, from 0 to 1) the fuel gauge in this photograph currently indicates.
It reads 0.75
